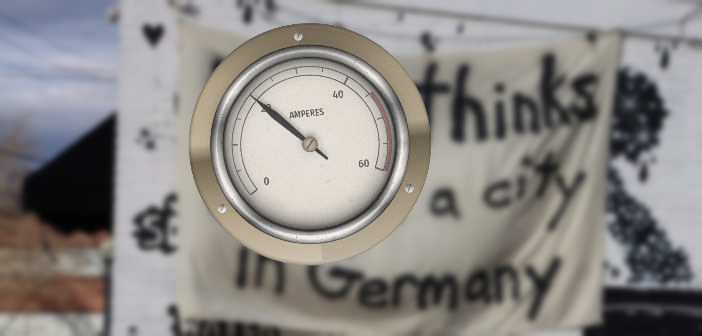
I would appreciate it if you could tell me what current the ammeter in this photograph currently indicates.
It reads 20 A
